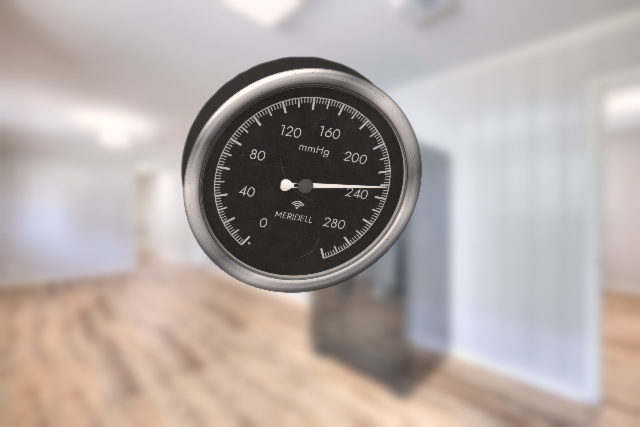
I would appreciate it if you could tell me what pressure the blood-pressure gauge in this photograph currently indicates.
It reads 230 mmHg
